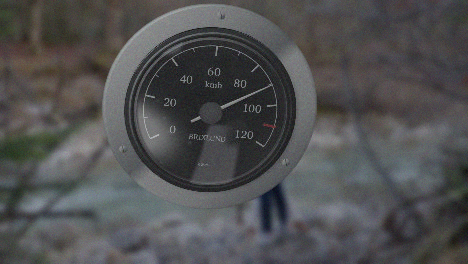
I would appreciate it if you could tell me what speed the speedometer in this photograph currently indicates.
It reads 90 km/h
